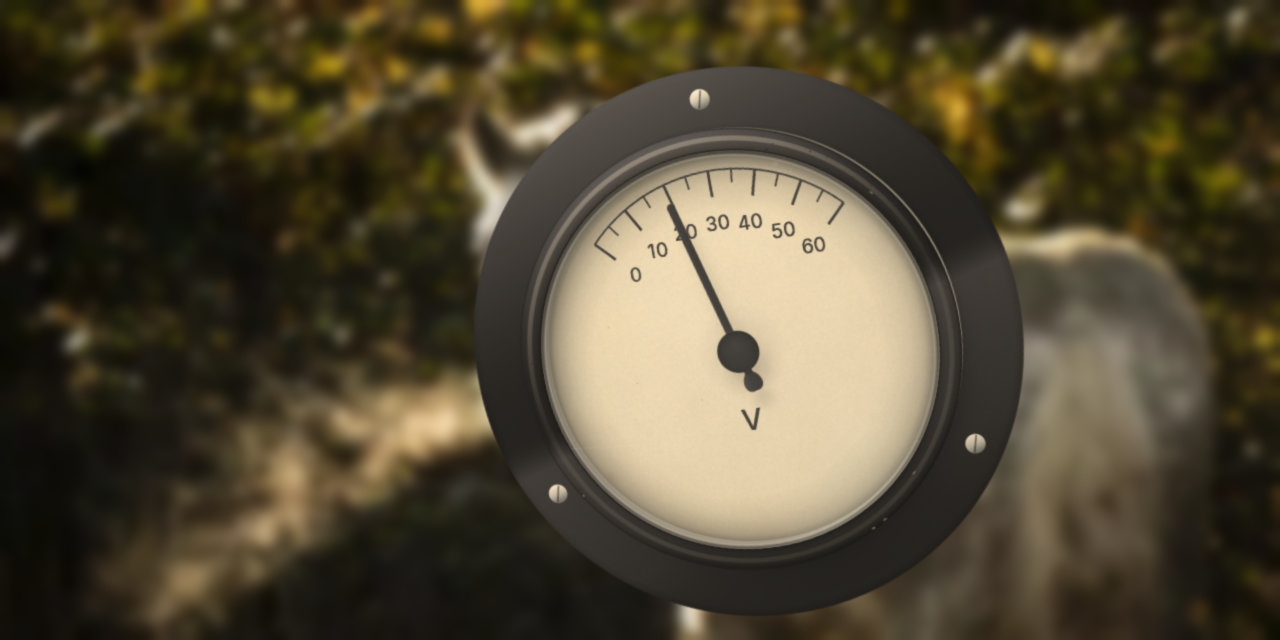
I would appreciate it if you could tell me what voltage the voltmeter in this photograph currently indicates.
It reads 20 V
